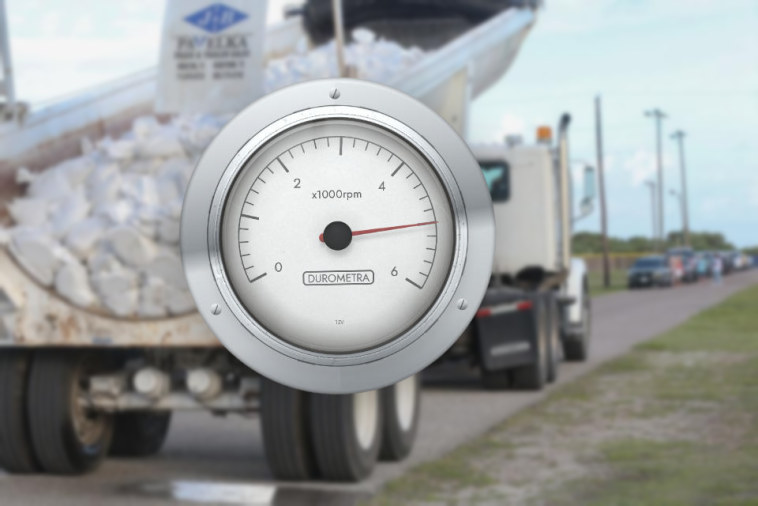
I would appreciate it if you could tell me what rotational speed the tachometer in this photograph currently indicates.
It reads 5000 rpm
